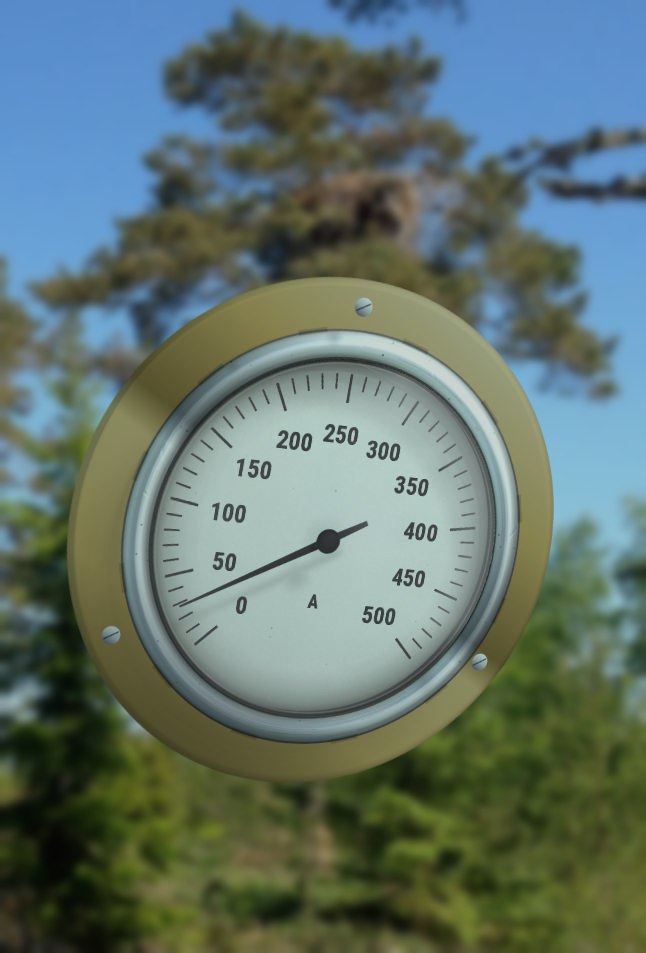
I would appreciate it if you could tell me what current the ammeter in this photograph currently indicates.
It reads 30 A
